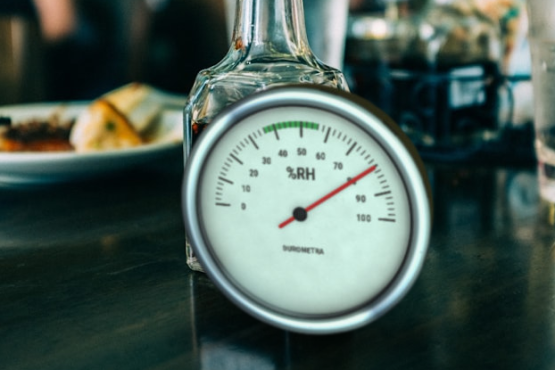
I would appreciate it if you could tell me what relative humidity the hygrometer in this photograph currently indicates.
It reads 80 %
